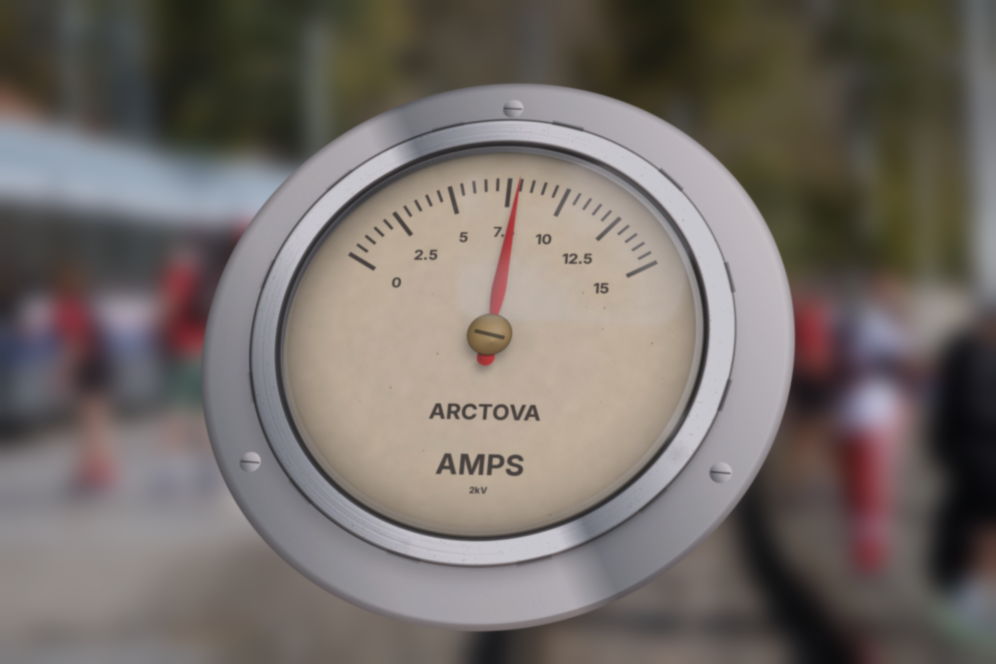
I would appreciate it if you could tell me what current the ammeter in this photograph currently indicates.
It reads 8 A
